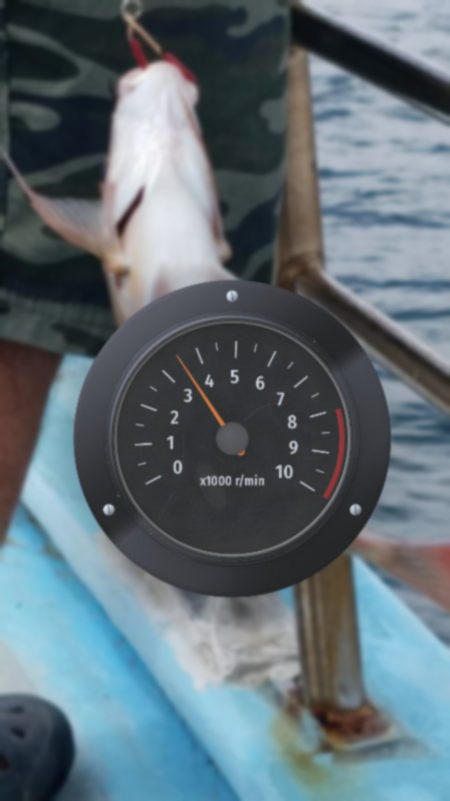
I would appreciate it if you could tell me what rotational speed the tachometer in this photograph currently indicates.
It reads 3500 rpm
